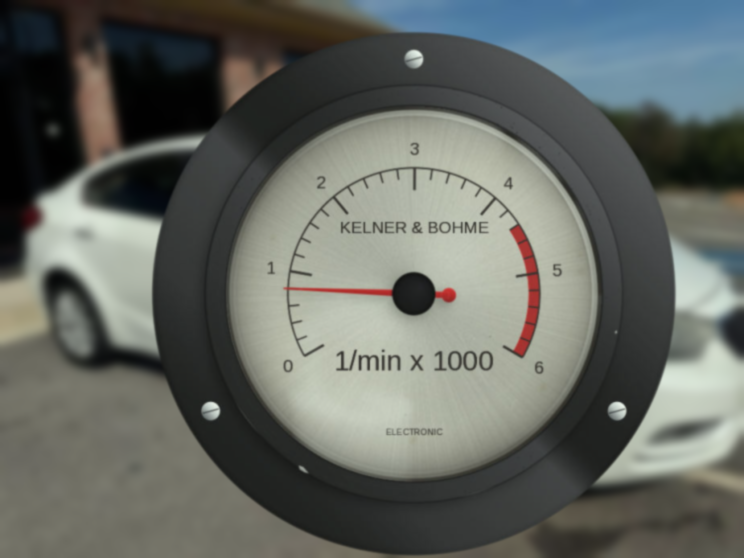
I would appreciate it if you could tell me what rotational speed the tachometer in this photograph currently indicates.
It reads 800 rpm
